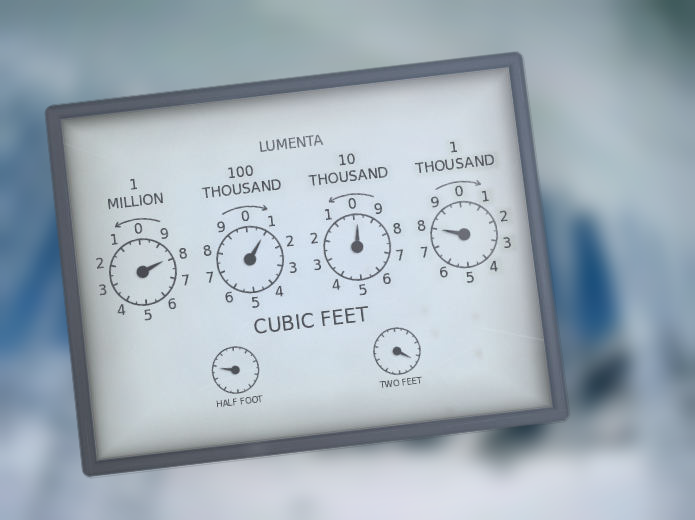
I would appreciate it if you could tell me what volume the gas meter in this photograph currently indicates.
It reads 809800 ft³
